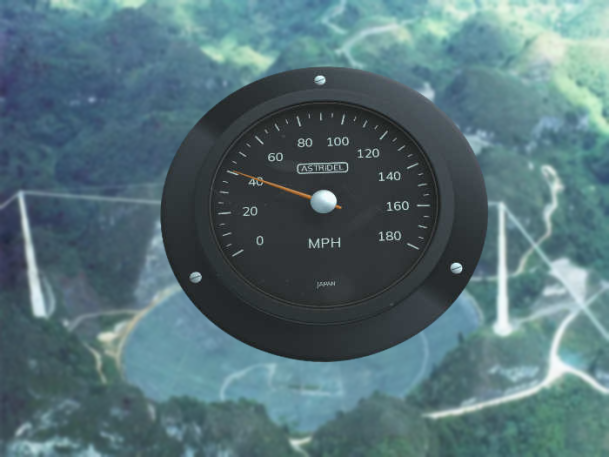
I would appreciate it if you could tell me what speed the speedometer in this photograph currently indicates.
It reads 40 mph
